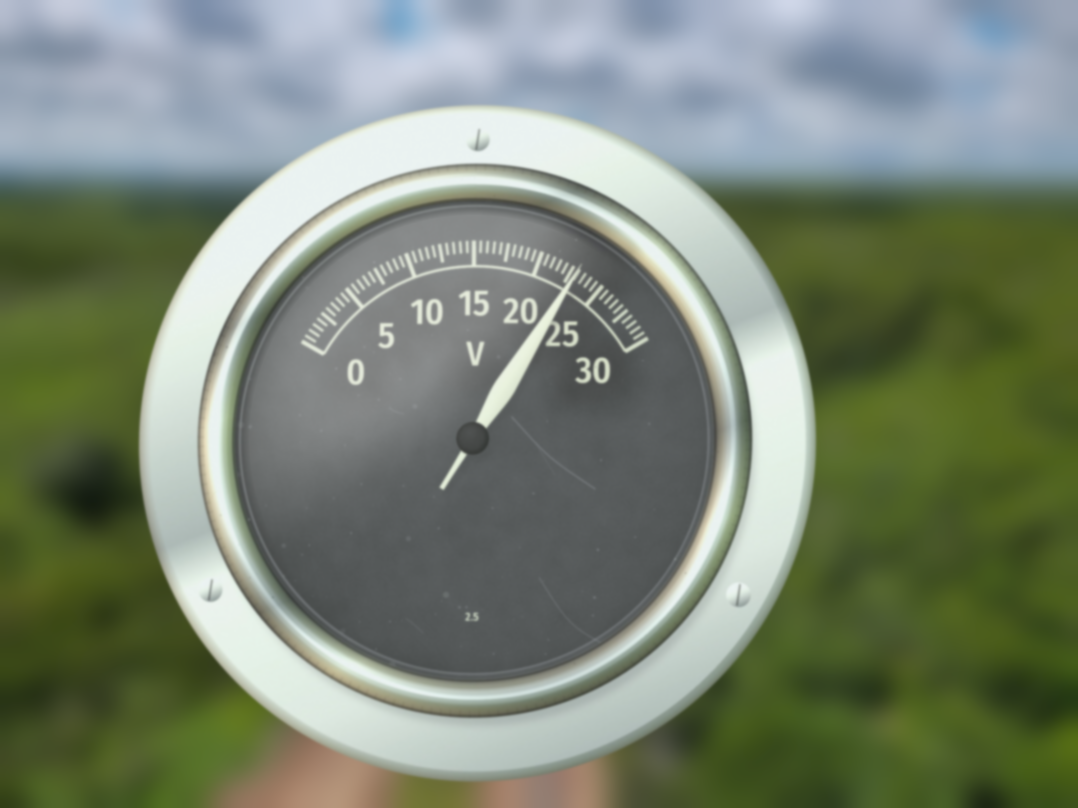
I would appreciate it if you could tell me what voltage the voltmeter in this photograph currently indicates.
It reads 23 V
